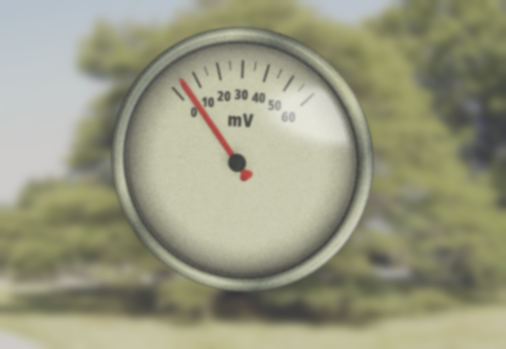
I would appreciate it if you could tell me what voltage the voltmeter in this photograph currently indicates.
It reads 5 mV
